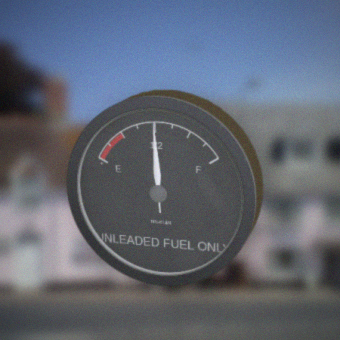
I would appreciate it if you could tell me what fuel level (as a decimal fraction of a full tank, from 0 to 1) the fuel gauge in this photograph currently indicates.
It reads 0.5
